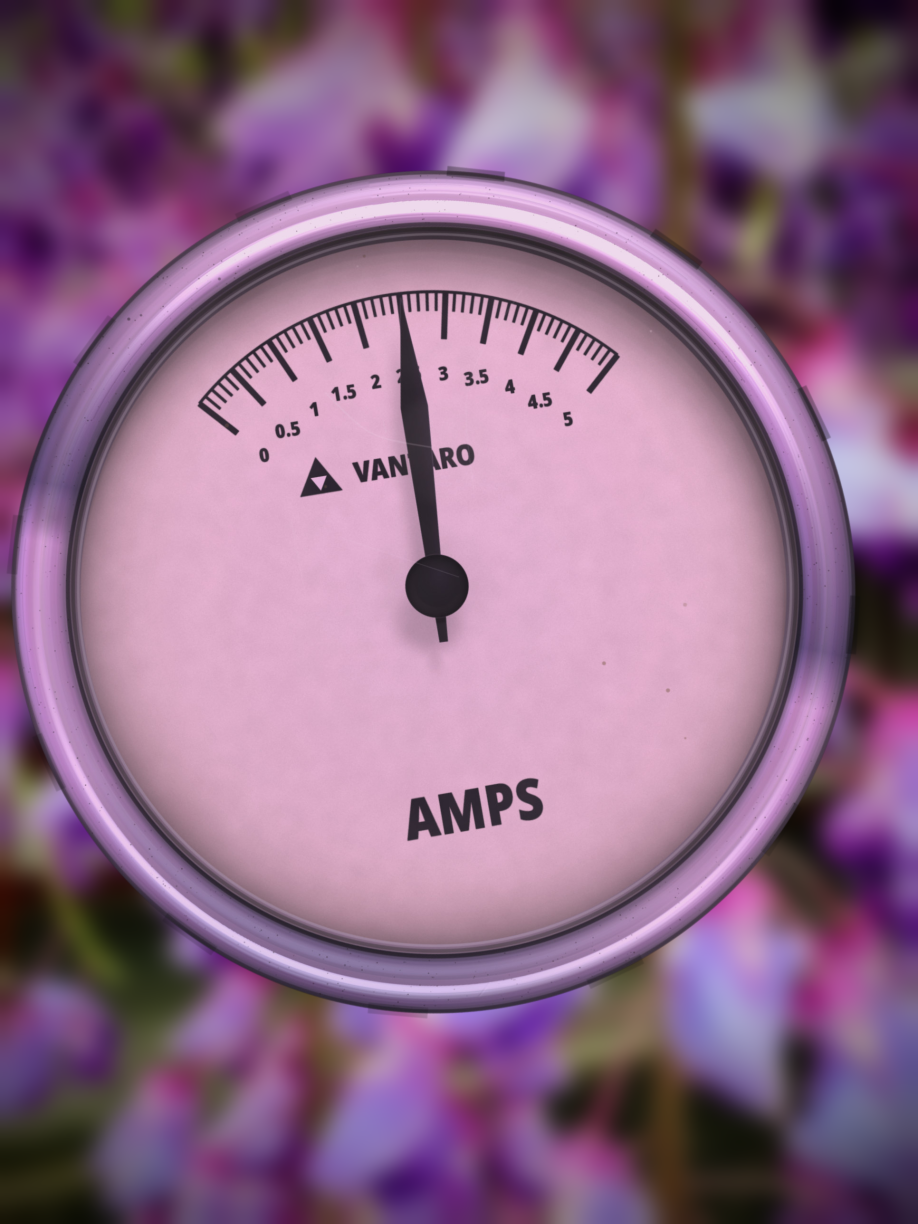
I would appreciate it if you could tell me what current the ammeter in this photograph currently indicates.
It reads 2.5 A
